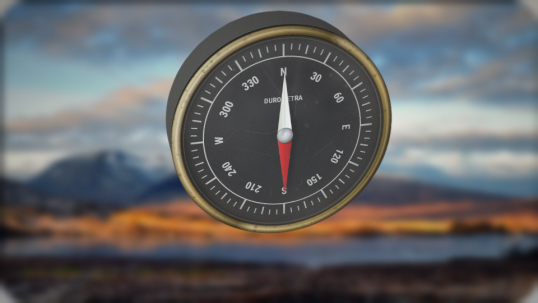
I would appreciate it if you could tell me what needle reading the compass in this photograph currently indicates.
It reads 180 °
